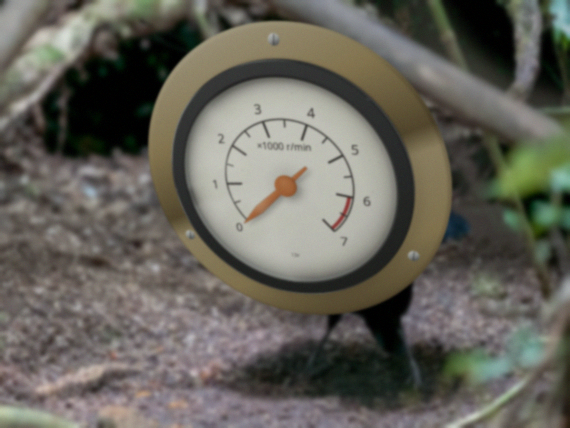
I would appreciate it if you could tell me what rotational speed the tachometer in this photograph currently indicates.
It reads 0 rpm
